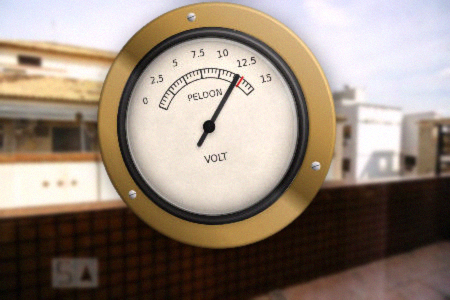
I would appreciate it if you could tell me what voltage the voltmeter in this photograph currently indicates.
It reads 12.5 V
